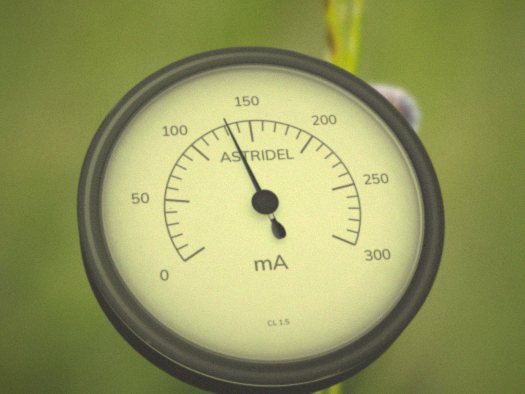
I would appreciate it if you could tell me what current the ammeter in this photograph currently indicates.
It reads 130 mA
